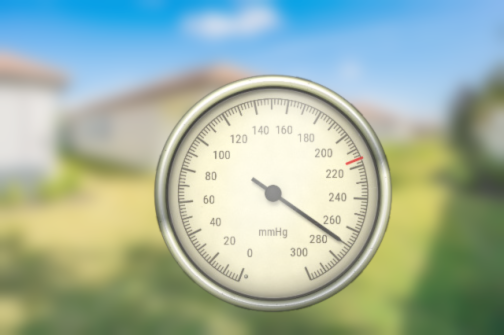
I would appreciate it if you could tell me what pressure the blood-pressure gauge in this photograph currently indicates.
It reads 270 mmHg
